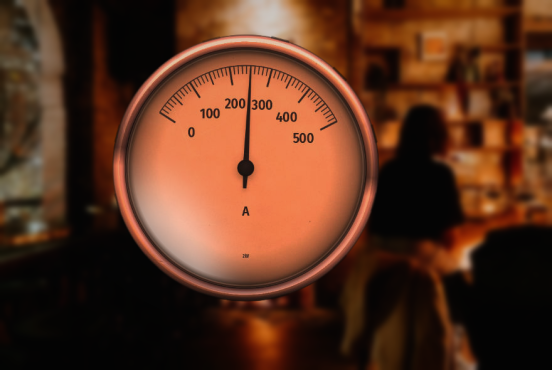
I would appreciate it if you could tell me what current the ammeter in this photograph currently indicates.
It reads 250 A
